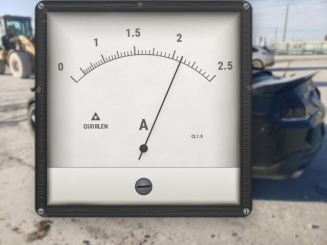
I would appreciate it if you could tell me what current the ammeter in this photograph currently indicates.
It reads 2.1 A
